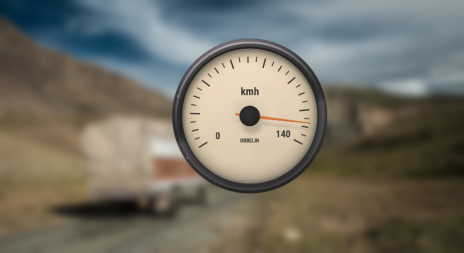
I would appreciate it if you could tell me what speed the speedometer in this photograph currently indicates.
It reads 127.5 km/h
